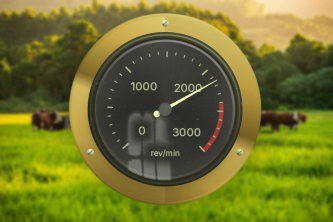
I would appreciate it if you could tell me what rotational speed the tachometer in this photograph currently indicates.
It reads 2150 rpm
